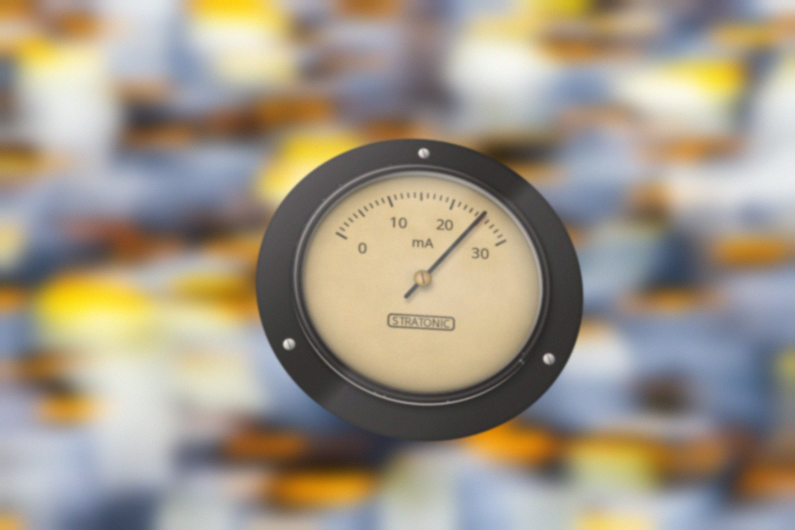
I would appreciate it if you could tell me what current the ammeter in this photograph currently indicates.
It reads 25 mA
